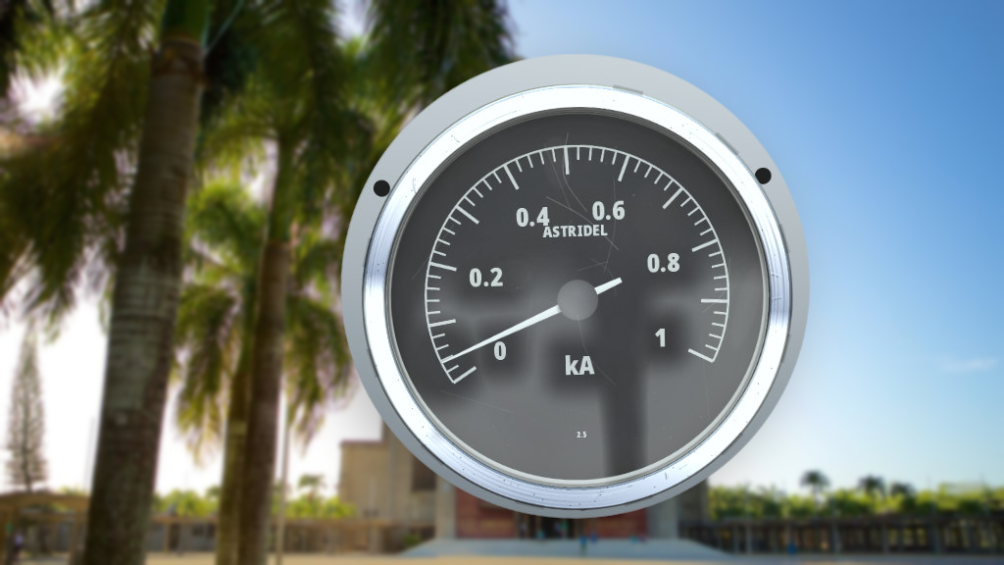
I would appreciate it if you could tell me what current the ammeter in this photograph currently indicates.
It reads 0.04 kA
